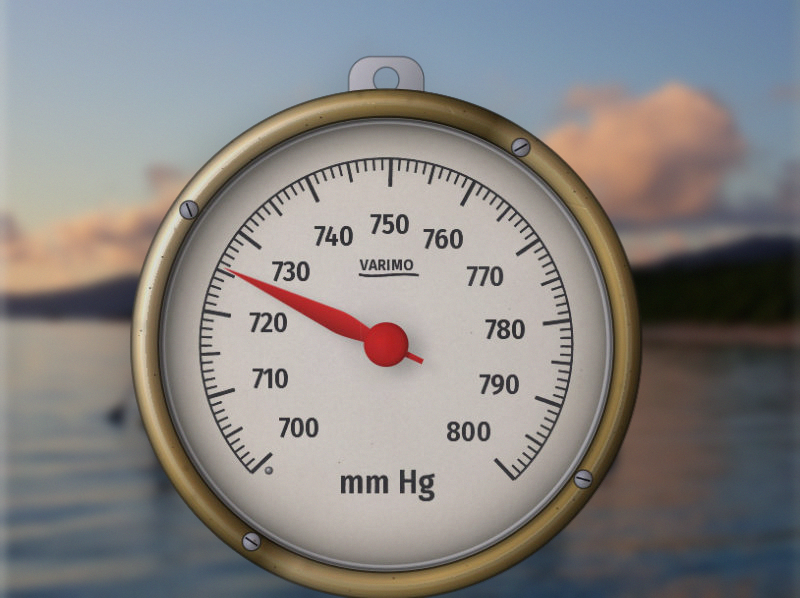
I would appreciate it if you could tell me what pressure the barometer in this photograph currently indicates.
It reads 725.5 mmHg
